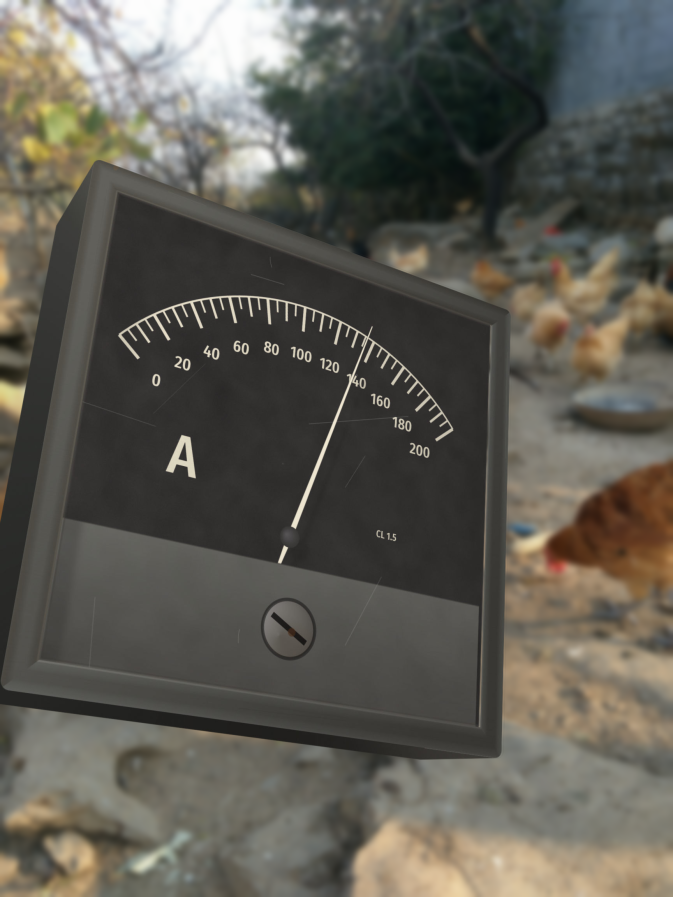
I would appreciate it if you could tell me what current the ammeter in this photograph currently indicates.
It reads 135 A
